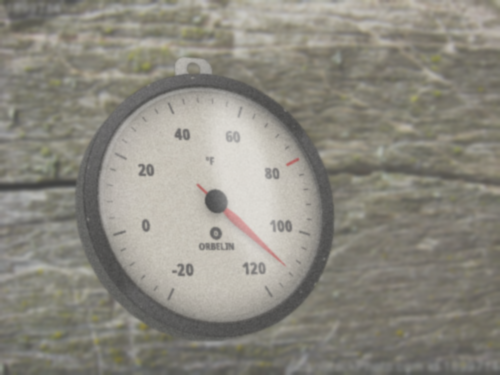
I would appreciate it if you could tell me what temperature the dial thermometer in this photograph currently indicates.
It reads 112 °F
